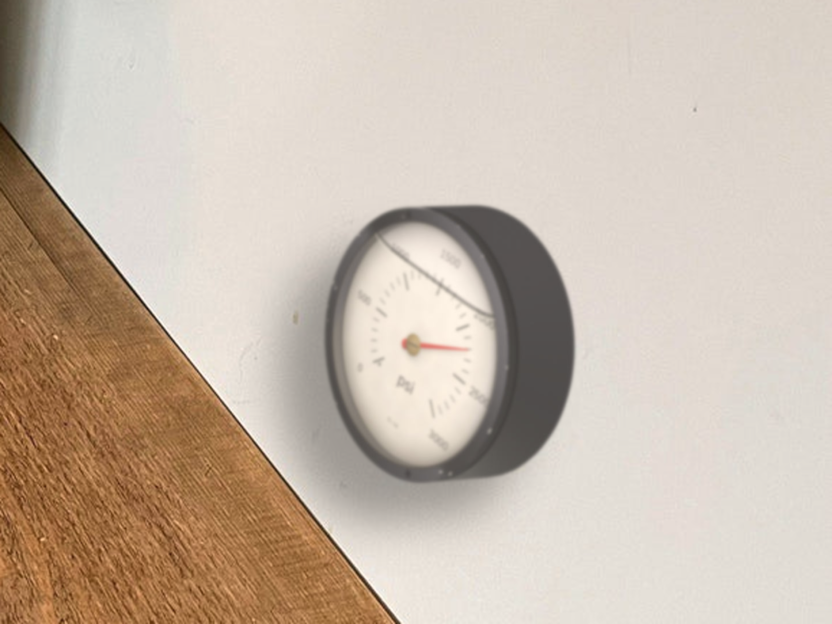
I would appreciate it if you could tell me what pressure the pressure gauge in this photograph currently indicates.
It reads 2200 psi
